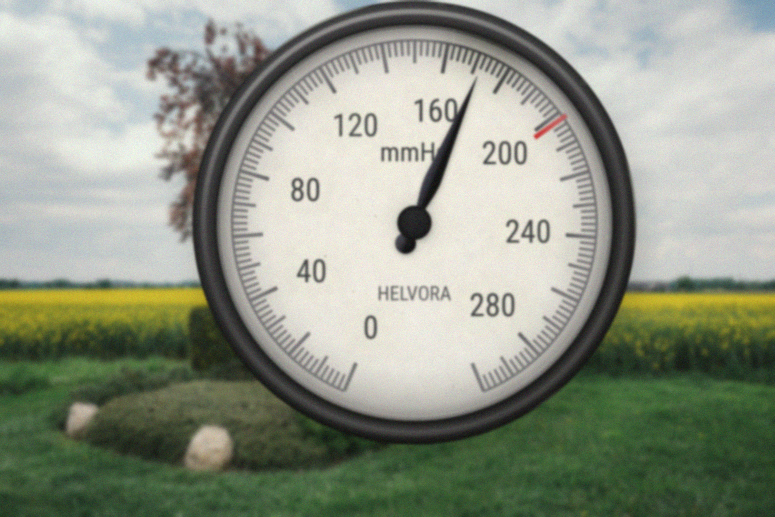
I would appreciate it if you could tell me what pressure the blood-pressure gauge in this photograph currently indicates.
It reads 172 mmHg
